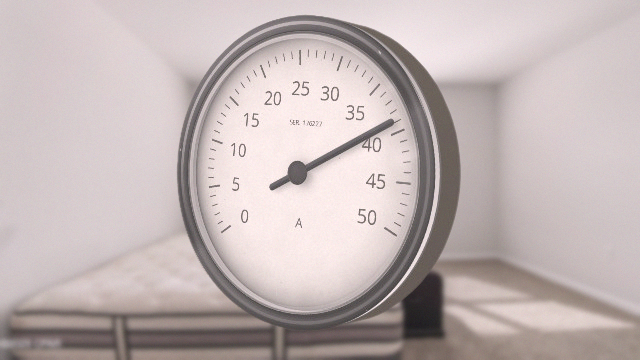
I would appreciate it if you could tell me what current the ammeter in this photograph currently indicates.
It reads 39 A
